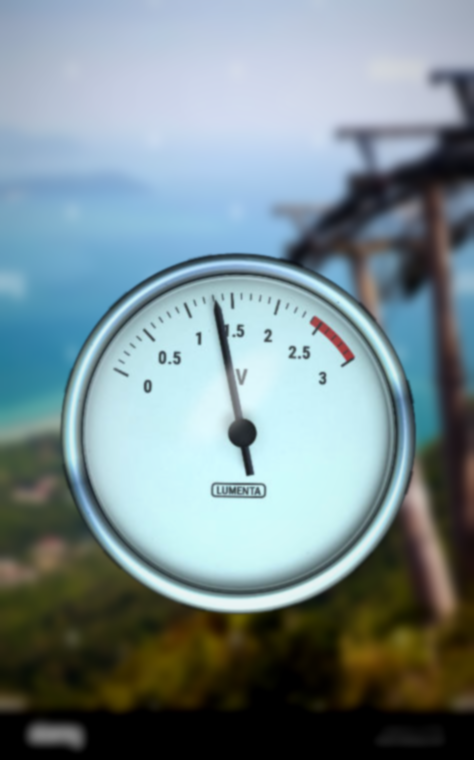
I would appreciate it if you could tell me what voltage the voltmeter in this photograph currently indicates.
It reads 1.3 V
